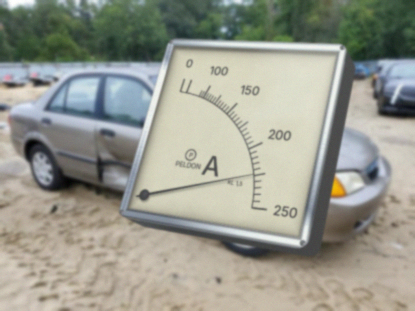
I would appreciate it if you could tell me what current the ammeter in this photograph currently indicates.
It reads 225 A
